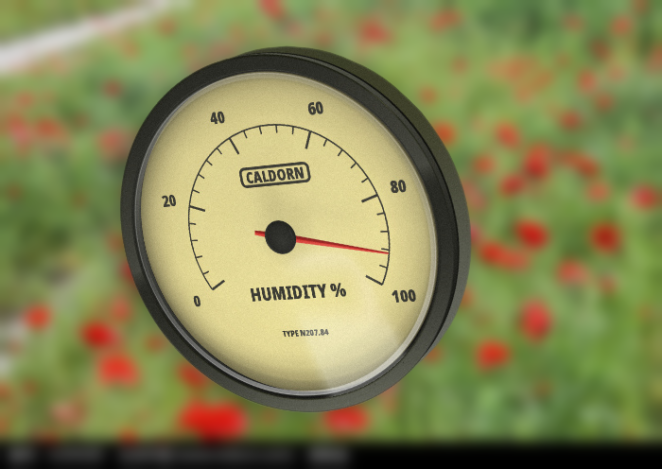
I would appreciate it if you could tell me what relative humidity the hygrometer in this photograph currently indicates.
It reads 92 %
